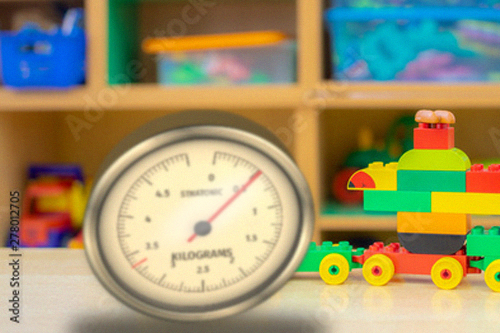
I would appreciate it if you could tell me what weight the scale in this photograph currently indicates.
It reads 0.5 kg
